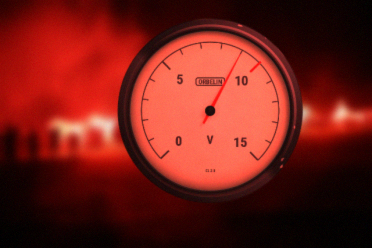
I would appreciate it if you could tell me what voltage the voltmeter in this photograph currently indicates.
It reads 9 V
